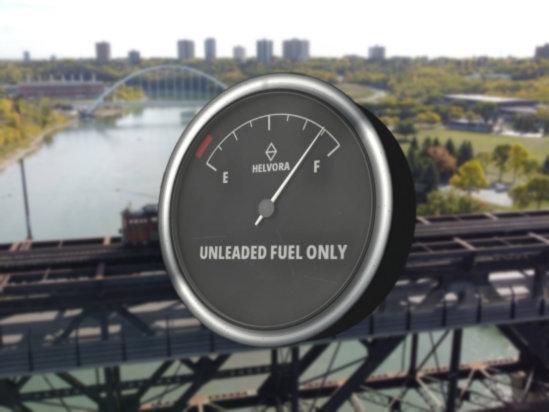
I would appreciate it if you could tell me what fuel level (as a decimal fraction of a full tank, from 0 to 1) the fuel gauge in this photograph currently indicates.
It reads 0.875
